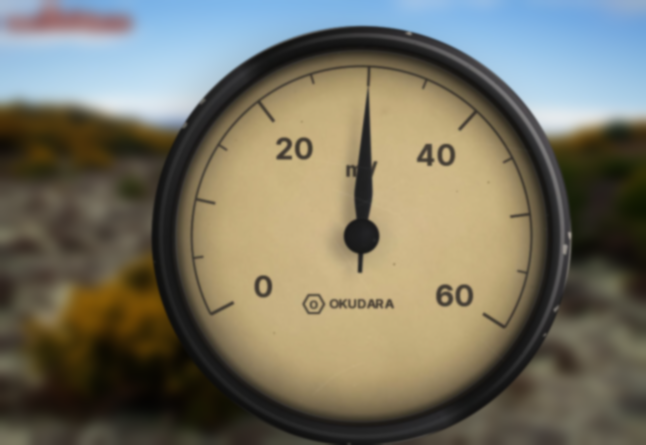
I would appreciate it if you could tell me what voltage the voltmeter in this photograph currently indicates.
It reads 30 mV
